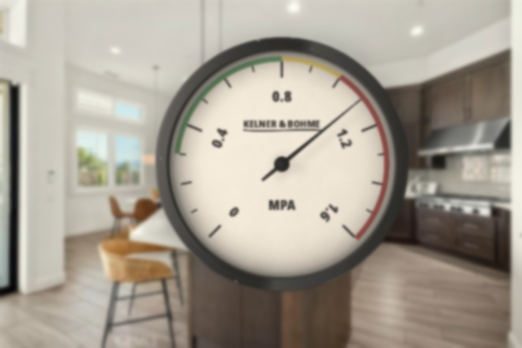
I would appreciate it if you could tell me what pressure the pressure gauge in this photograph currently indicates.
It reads 1.1 MPa
